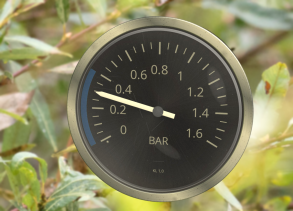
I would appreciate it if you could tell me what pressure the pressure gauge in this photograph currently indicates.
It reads 0.3 bar
